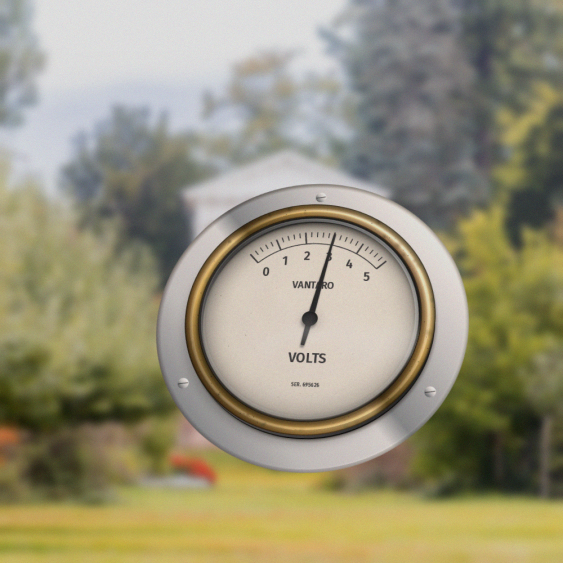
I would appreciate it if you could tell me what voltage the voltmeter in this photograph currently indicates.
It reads 3 V
